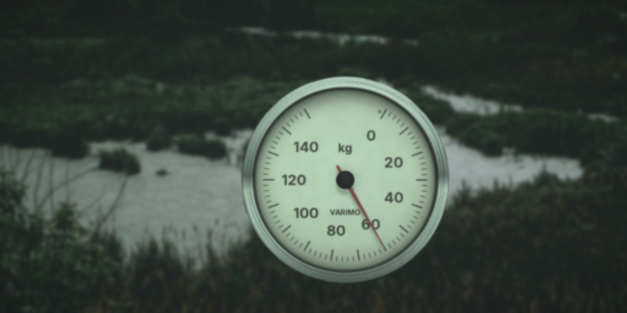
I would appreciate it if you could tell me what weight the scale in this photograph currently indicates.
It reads 60 kg
